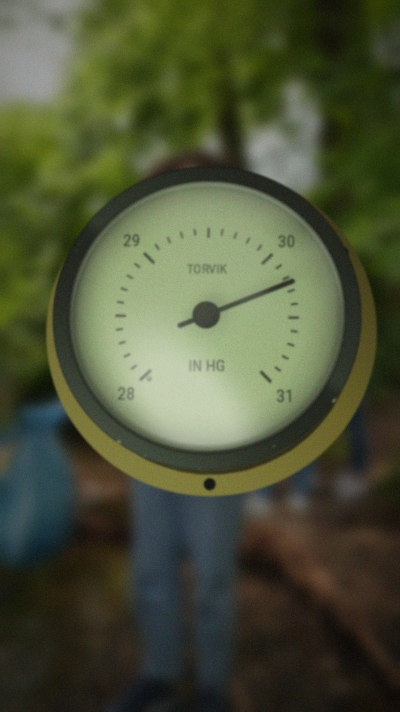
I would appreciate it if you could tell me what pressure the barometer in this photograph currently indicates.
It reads 30.25 inHg
